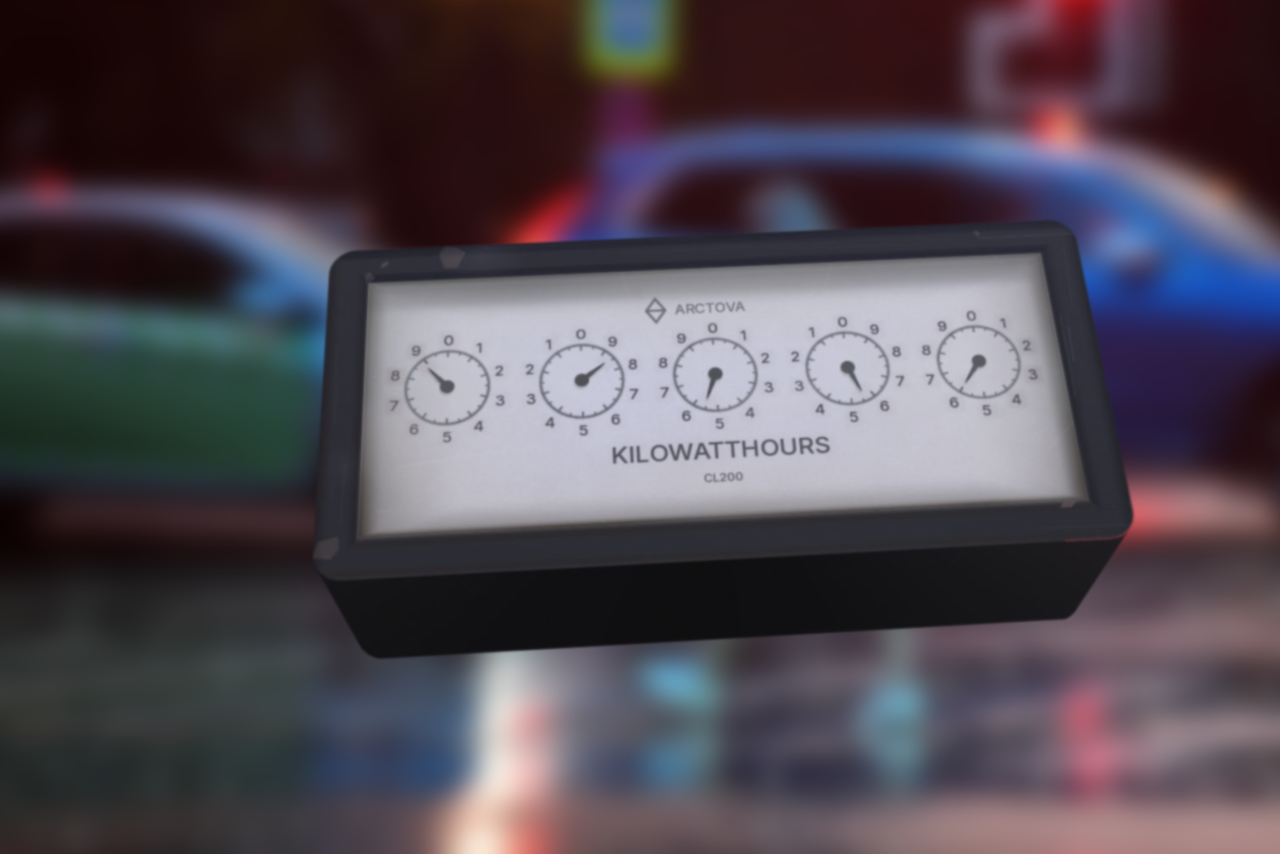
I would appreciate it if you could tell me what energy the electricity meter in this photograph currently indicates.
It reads 88556 kWh
